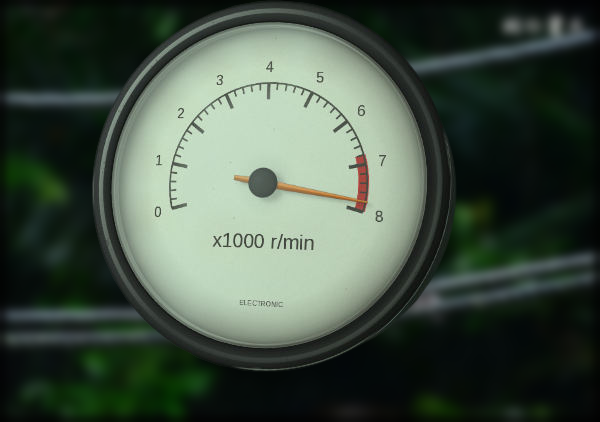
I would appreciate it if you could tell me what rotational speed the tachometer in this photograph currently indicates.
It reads 7800 rpm
